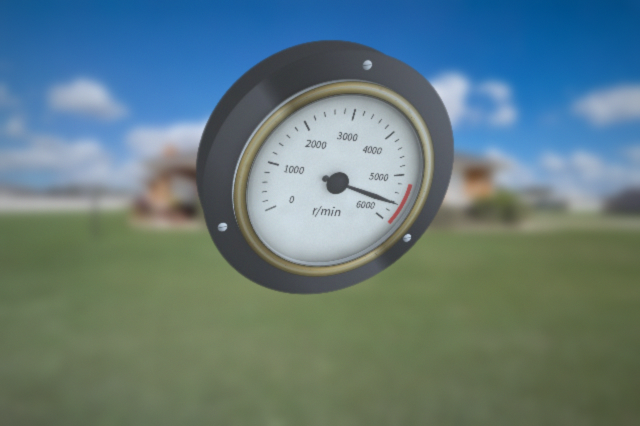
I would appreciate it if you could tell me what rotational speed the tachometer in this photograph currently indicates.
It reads 5600 rpm
